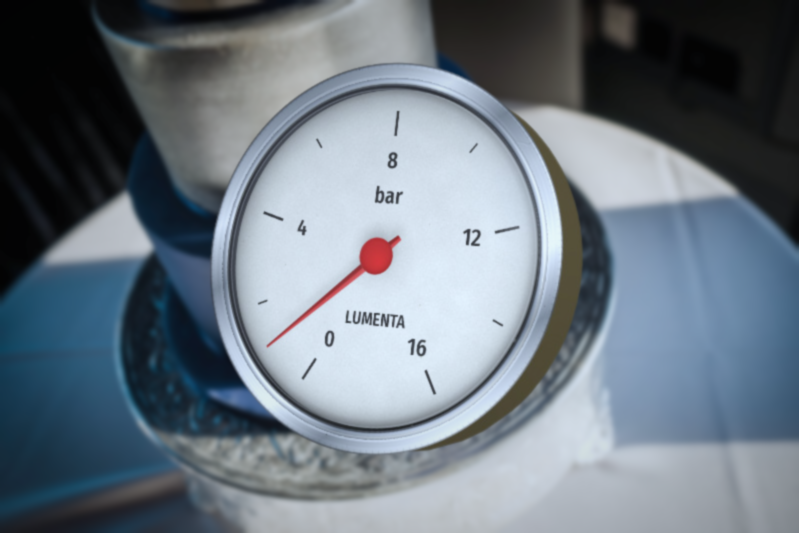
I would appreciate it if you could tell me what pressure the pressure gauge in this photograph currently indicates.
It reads 1 bar
